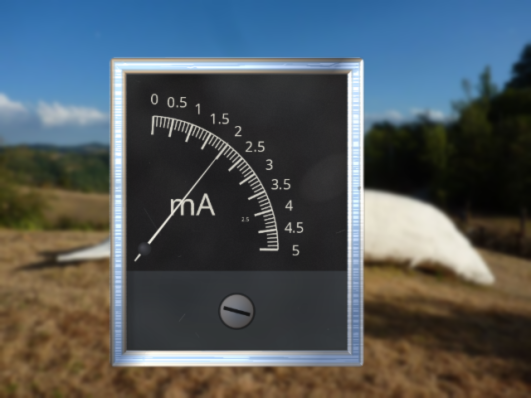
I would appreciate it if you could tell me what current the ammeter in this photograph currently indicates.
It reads 2 mA
